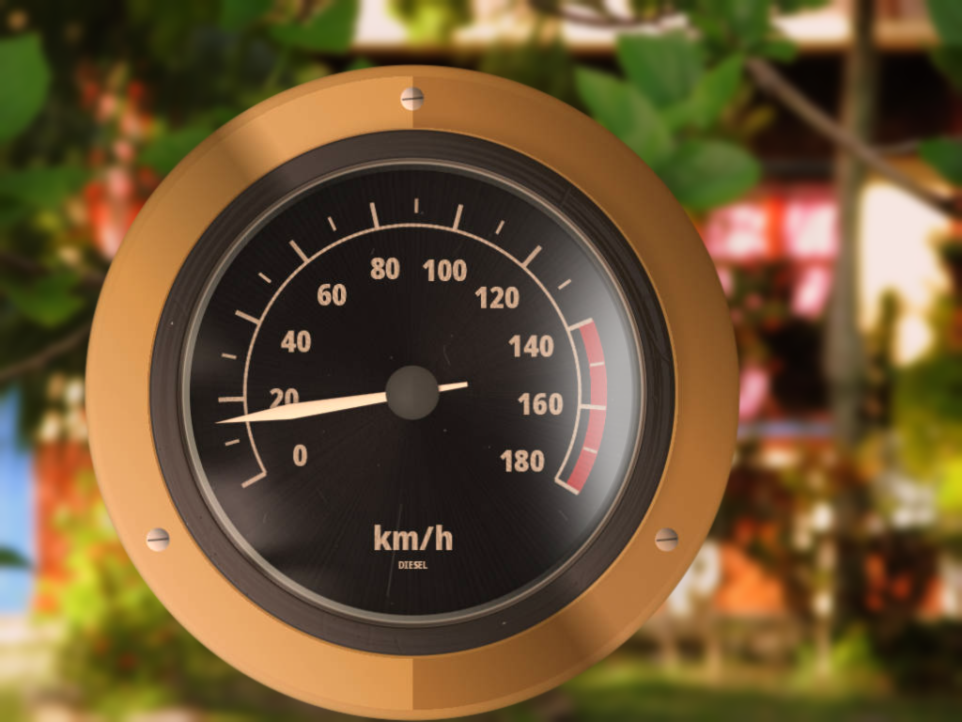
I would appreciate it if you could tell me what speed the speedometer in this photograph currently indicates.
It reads 15 km/h
